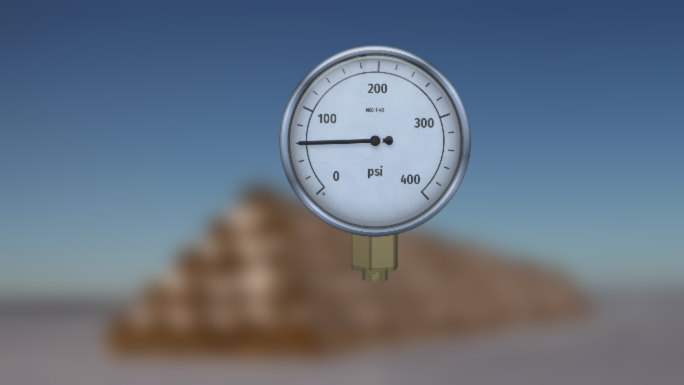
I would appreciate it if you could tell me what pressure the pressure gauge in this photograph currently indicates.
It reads 60 psi
